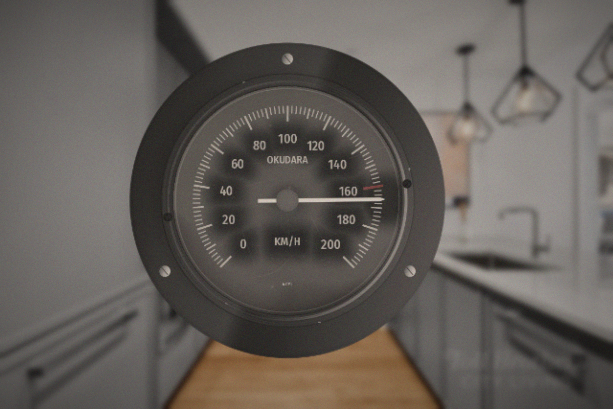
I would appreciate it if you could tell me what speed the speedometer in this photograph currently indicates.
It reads 166 km/h
